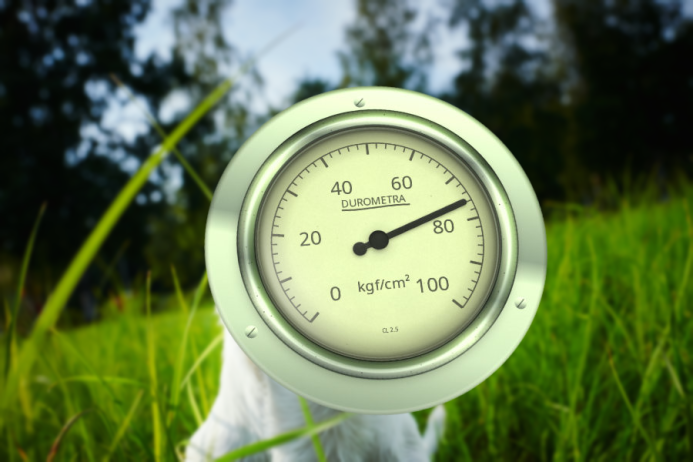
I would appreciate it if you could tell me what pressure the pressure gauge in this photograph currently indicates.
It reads 76 kg/cm²
